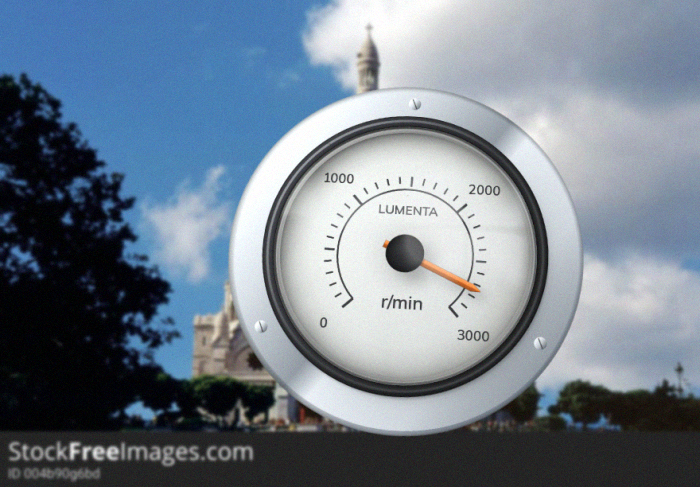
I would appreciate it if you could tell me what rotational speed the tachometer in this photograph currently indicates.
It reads 2750 rpm
